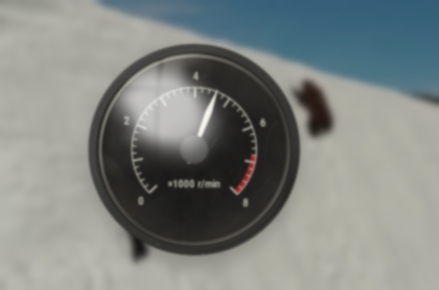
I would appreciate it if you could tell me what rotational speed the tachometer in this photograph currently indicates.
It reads 4600 rpm
